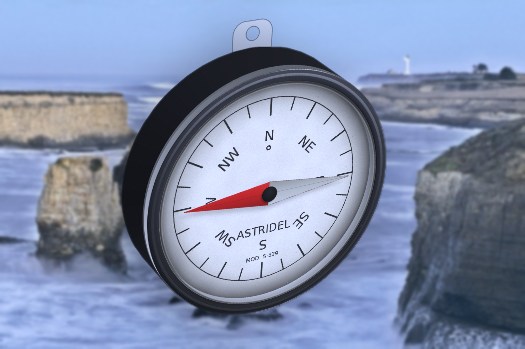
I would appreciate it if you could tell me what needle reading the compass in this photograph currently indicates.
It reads 270 °
